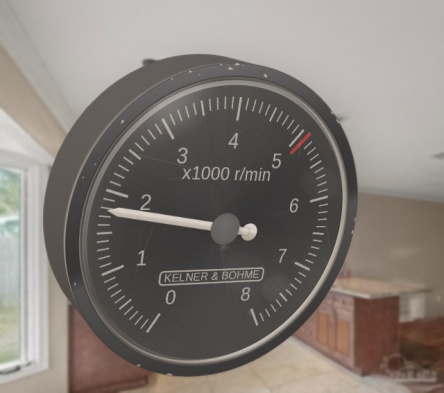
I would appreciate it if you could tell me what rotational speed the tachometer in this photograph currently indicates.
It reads 1800 rpm
